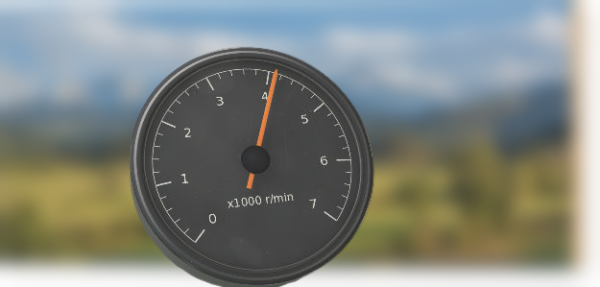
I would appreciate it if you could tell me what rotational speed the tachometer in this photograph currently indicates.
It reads 4100 rpm
